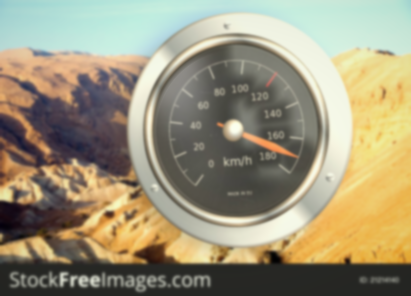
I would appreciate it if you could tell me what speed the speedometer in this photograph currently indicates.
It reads 170 km/h
